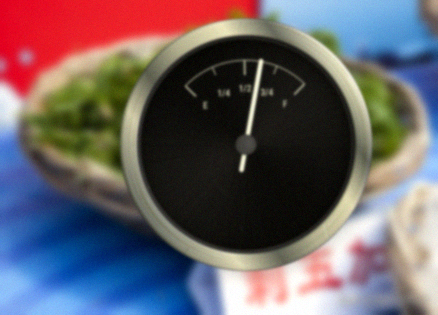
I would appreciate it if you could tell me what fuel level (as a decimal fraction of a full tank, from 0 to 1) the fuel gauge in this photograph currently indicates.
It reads 0.625
